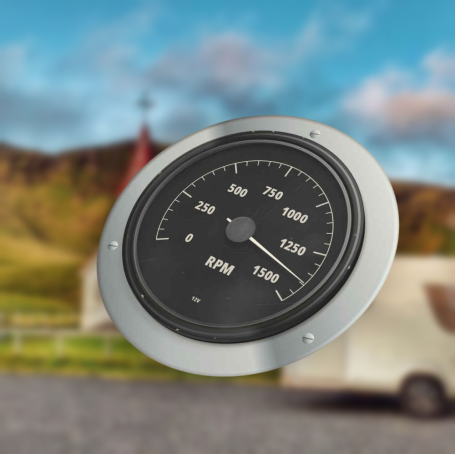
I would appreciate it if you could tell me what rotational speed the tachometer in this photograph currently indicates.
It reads 1400 rpm
